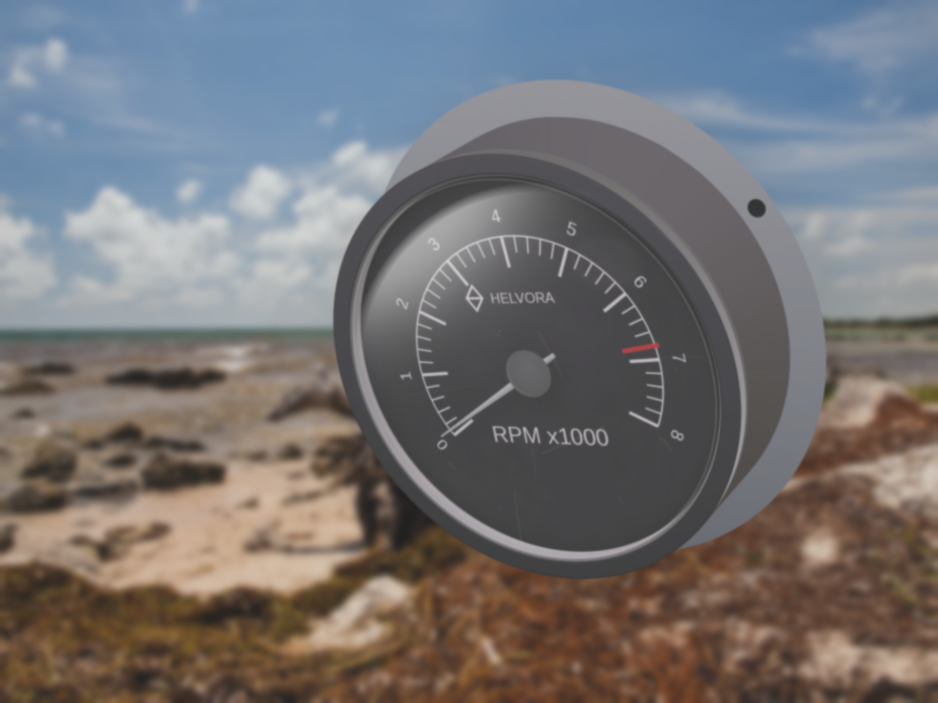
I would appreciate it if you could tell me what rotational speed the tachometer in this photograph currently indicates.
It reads 100 rpm
